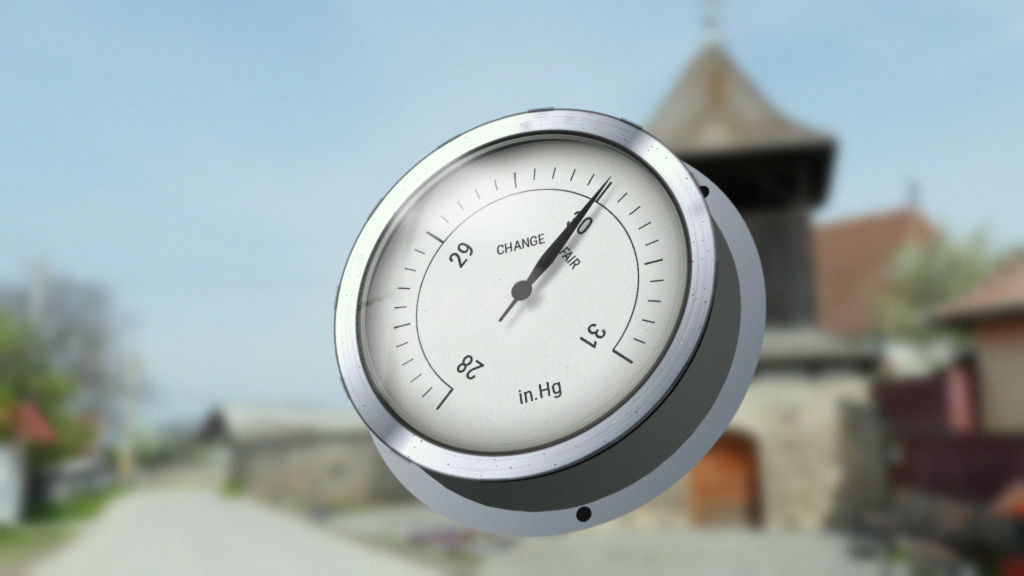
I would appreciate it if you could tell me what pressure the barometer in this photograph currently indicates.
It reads 30 inHg
